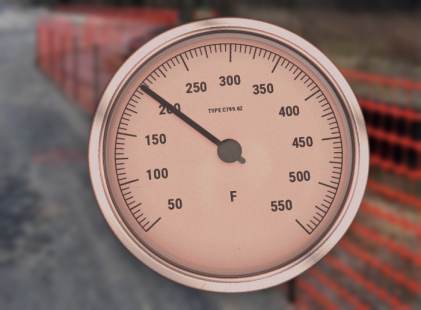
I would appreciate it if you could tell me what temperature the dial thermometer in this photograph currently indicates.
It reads 200 °F
